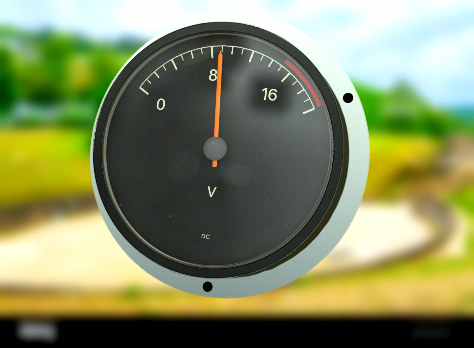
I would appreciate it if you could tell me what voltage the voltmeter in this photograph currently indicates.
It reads 9 V
